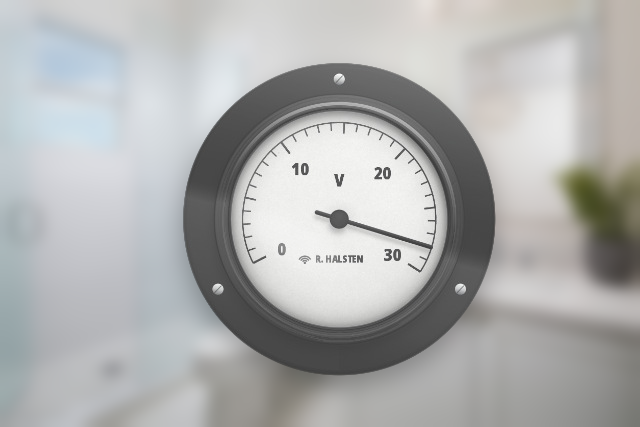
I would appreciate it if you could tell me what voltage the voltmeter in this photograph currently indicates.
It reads 28 V
